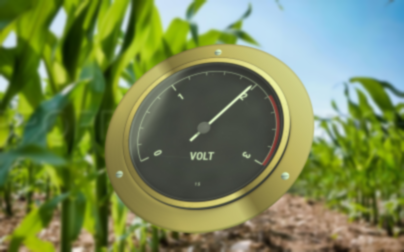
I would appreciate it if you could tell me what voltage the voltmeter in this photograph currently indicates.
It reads 2 V
